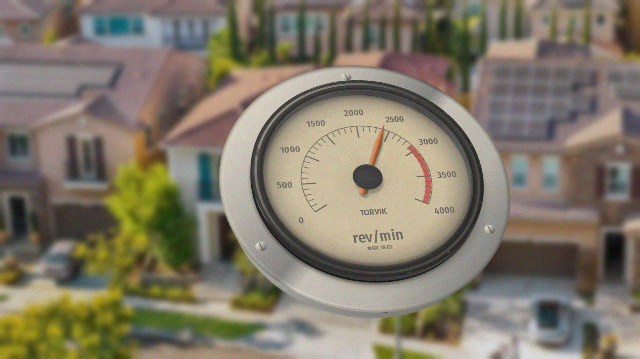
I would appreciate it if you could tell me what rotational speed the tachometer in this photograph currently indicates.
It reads 2400 rpm
